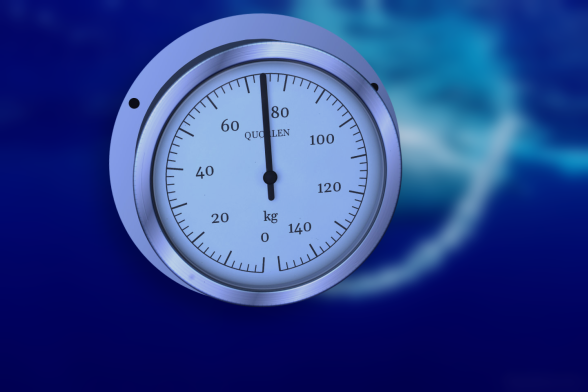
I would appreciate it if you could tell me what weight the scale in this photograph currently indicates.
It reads 74 kg
